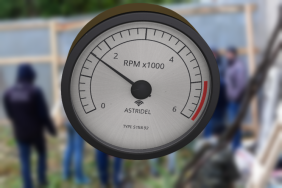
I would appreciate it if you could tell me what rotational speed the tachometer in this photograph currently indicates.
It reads 1600 rpm
